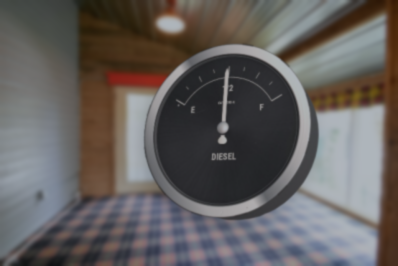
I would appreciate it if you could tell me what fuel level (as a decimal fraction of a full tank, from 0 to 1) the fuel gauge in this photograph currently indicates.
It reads 0.5
